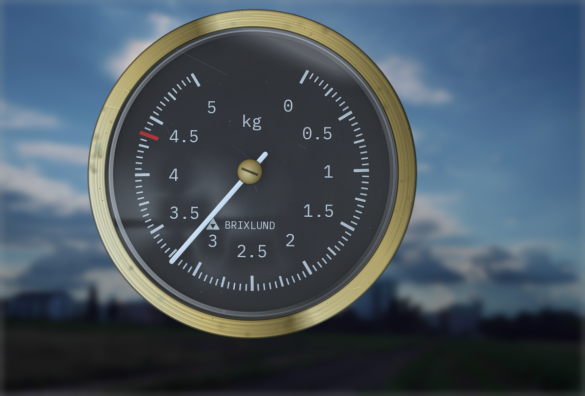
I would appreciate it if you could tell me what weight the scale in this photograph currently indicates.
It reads 3.2 kg
